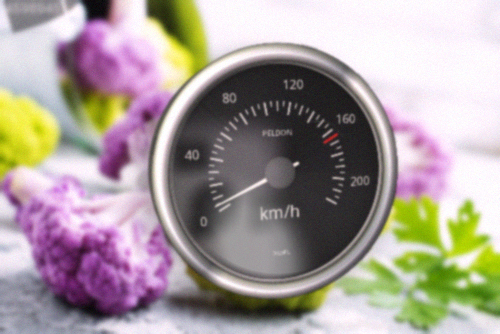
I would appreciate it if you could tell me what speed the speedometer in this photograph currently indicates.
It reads 5 km/h
